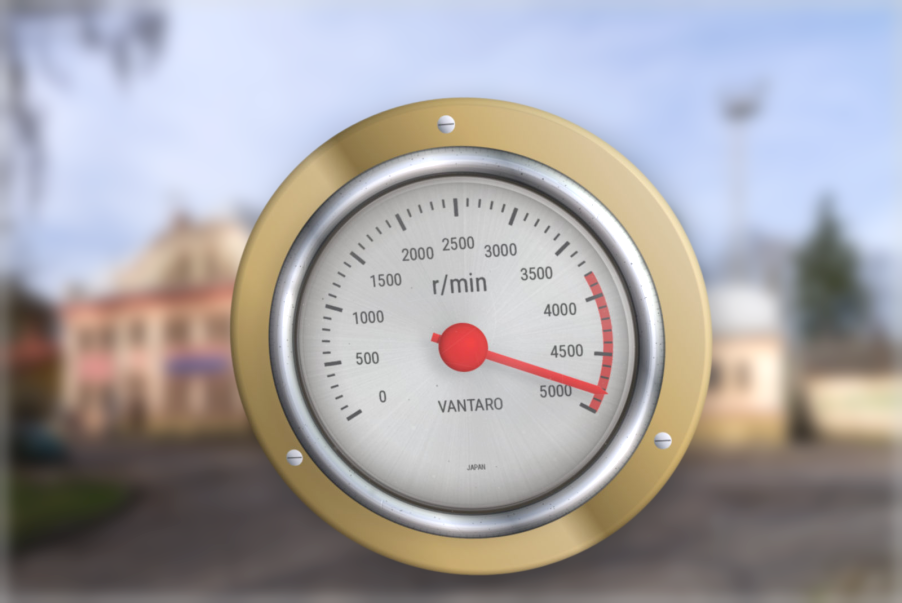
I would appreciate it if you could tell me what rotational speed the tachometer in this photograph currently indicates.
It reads 4800 rpm
